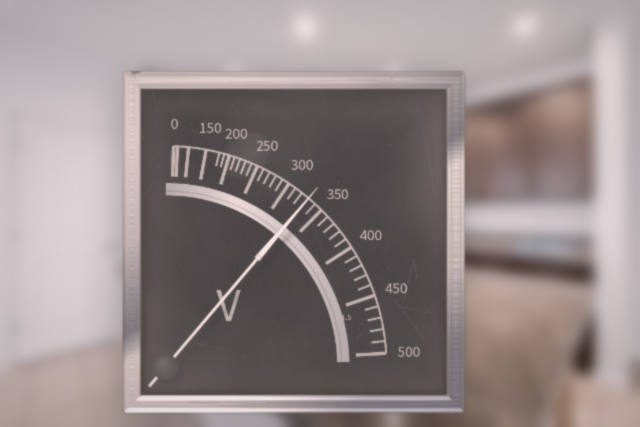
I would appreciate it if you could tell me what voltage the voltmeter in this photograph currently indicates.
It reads 330 V
